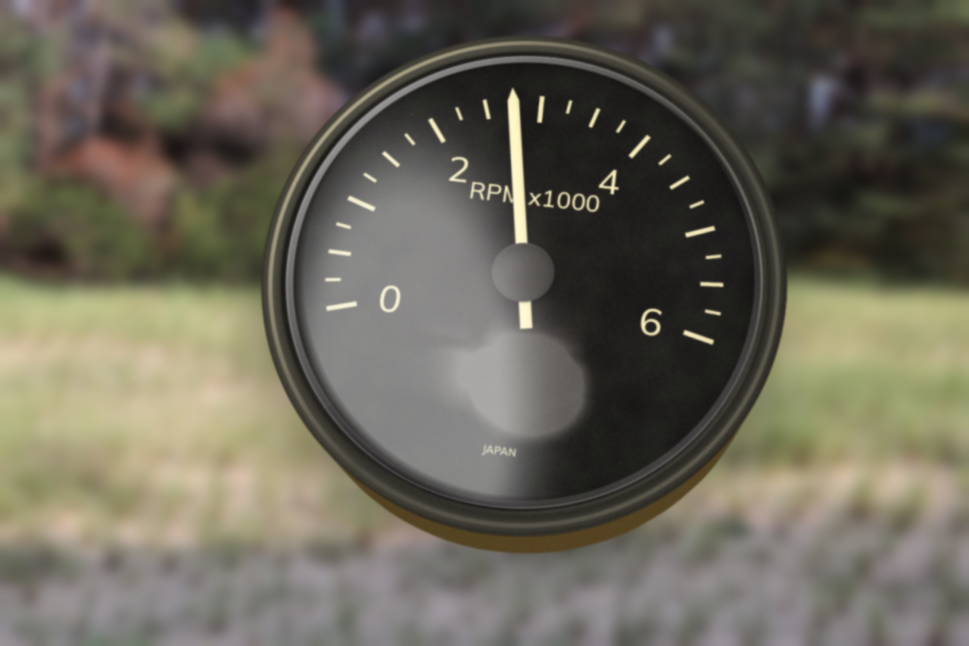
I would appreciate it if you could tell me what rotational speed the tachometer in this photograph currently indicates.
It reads 2750 rpm
